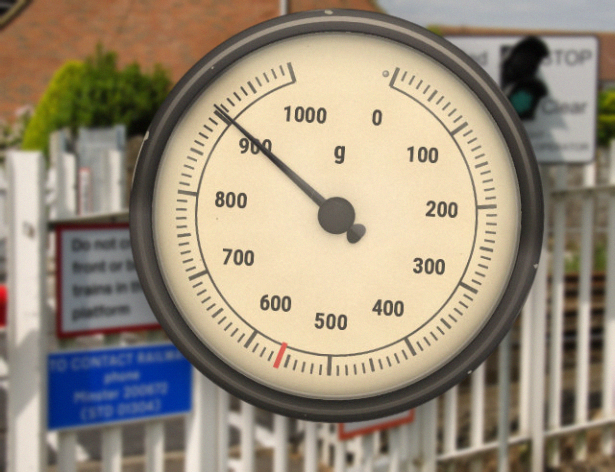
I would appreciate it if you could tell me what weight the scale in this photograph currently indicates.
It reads 905 g
